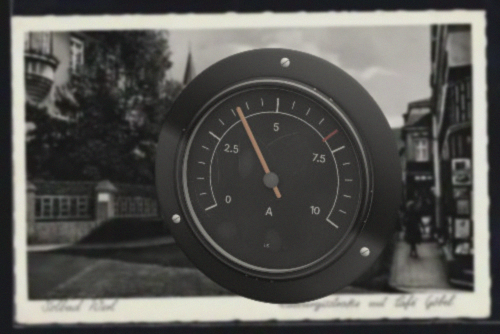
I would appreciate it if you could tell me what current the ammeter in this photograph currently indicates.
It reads 3.75 A
